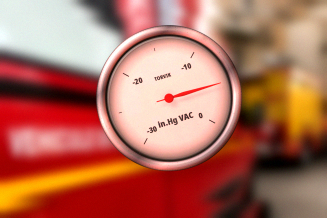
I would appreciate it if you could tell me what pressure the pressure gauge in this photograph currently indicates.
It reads -5 inHg
